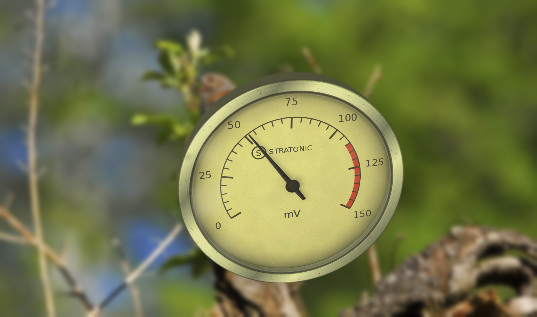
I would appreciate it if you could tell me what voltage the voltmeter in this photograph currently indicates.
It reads 52.5 mV
